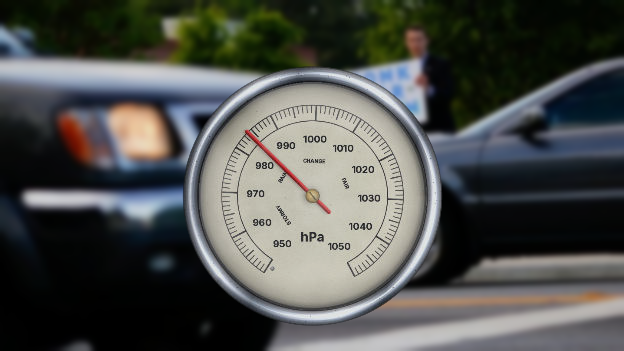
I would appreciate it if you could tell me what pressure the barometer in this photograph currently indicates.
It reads 984 hPa
